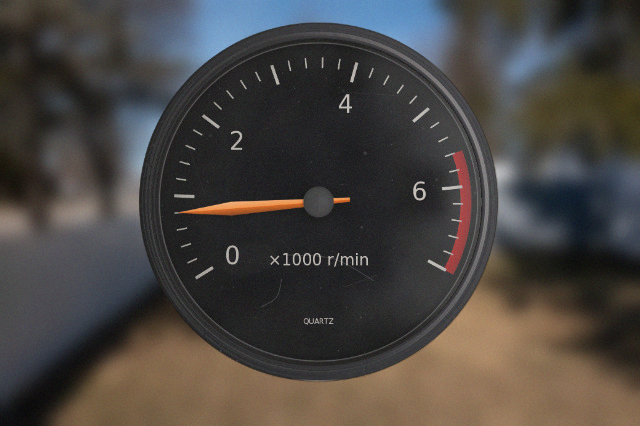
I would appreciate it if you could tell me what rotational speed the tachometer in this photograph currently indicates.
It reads 800 rpm
